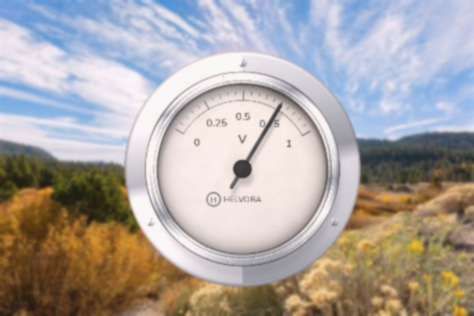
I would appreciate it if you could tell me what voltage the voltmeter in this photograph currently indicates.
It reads 0.75 V
